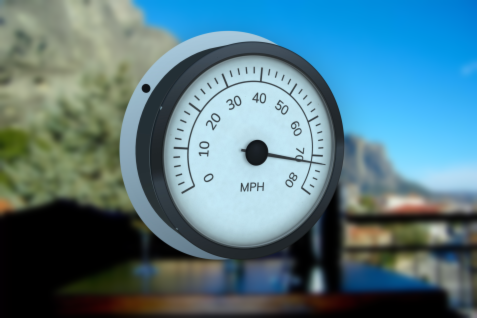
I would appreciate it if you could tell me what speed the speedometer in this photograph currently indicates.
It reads 72 mph
